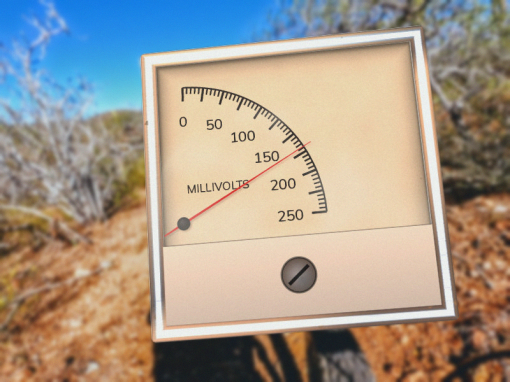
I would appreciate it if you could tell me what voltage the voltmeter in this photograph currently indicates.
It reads 170 mV
